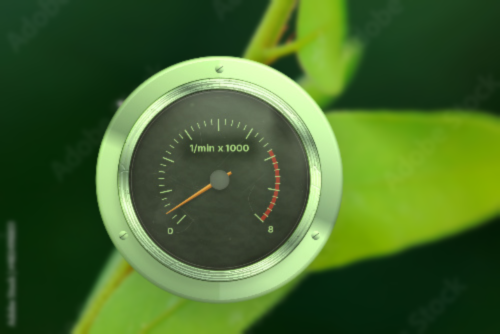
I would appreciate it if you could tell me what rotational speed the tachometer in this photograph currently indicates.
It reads 400 rpm
